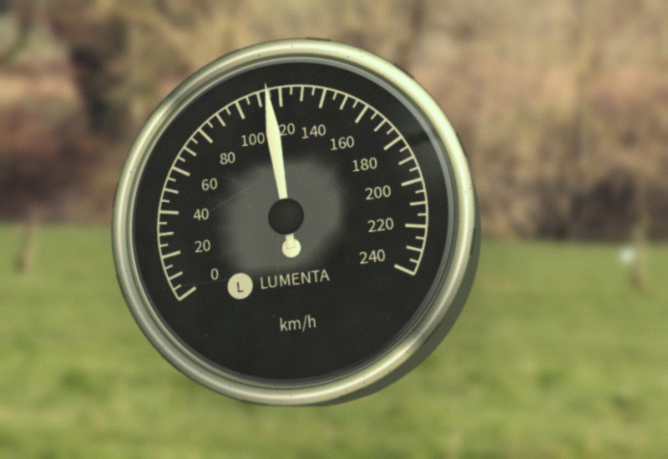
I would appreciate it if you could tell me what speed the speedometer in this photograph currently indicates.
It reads 115 km/h
